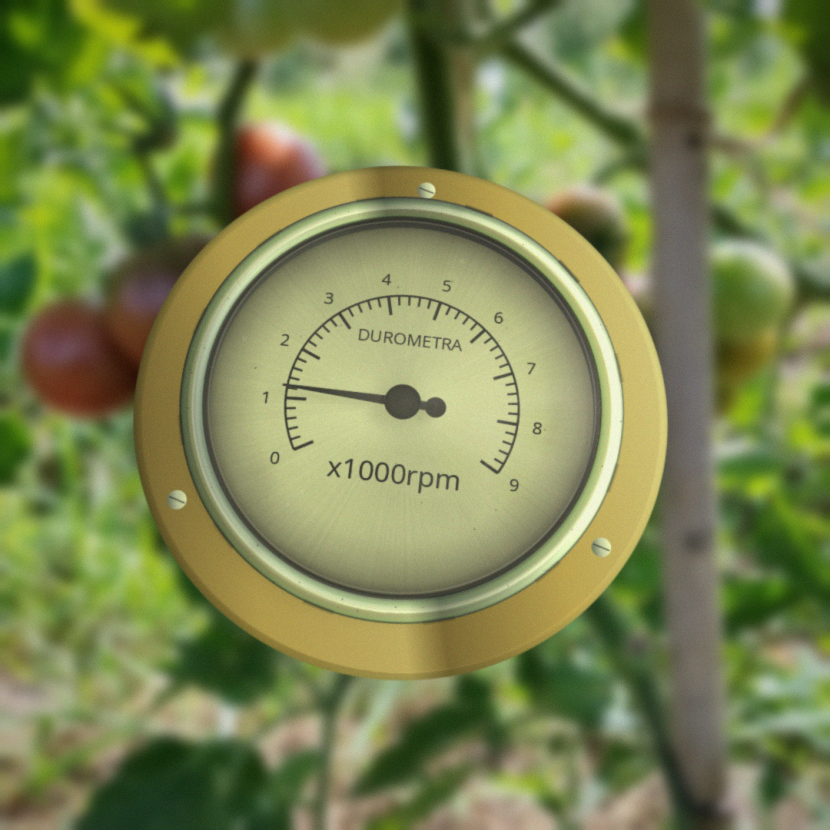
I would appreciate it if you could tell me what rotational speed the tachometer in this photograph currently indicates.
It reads 1200 rpm
